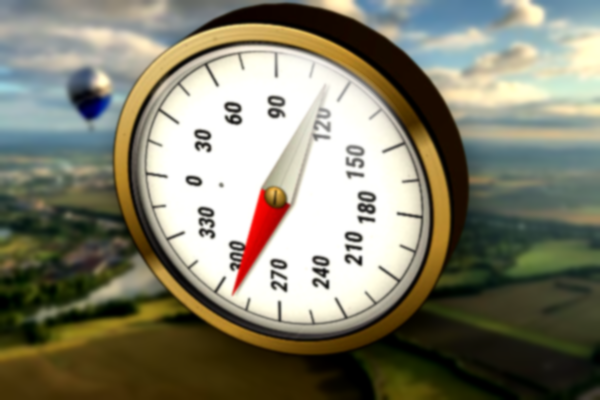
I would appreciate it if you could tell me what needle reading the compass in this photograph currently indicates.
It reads 292.5 °
